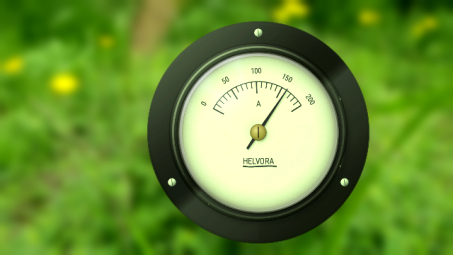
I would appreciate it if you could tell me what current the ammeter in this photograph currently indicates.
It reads 160 A
